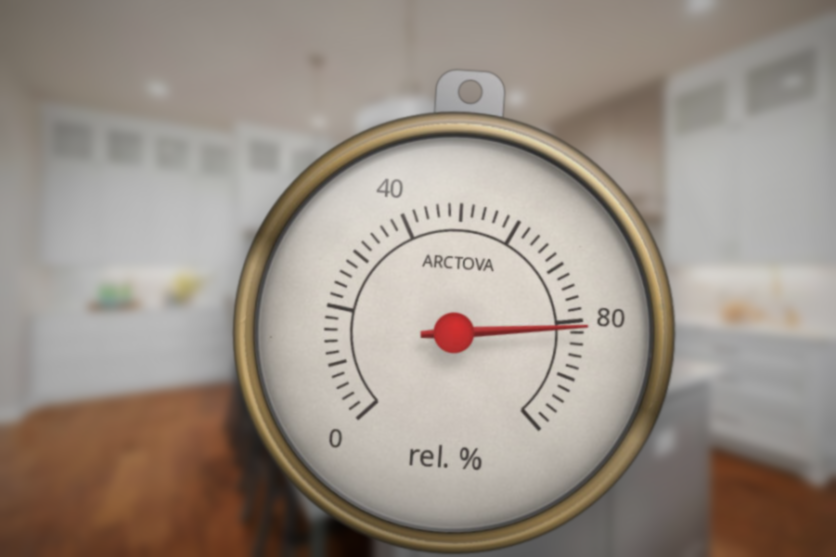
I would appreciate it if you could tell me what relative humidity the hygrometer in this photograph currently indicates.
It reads 81 %
